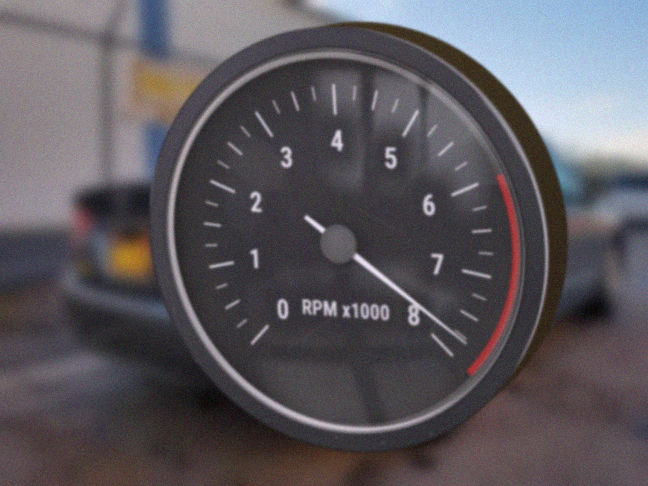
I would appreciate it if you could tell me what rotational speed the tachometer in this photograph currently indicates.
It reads 7750 rpm
